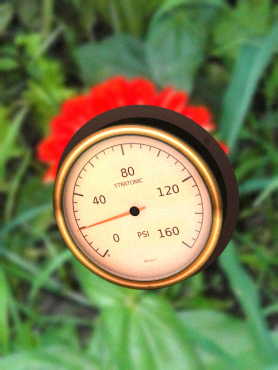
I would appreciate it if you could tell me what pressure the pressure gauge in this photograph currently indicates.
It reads 20 psi
